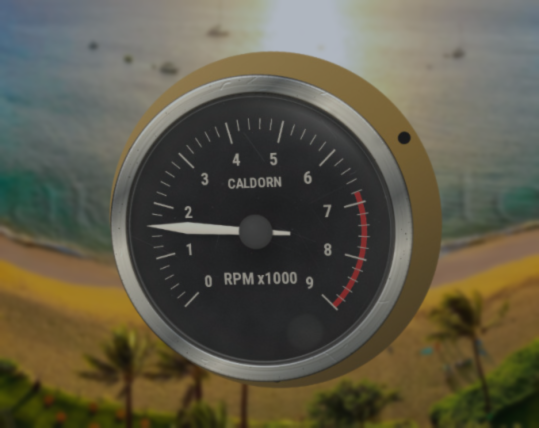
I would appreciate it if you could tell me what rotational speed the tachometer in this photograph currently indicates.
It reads 1600 rpm
